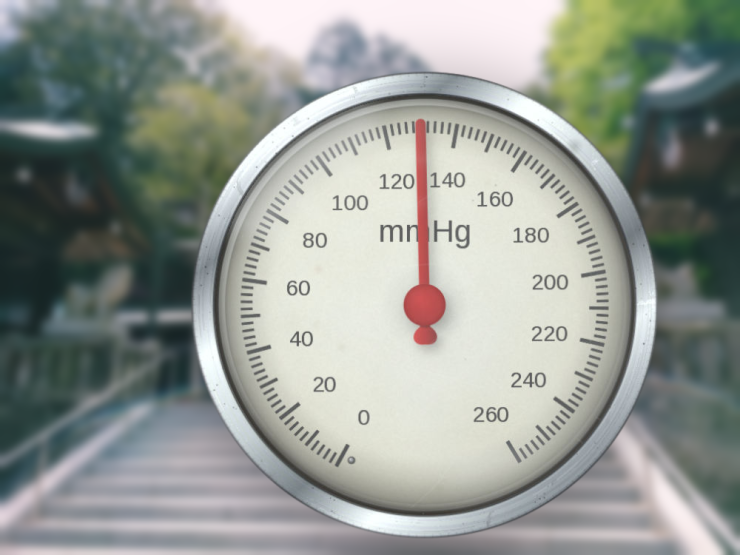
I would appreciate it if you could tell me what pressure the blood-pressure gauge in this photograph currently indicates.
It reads 130 mmHg
